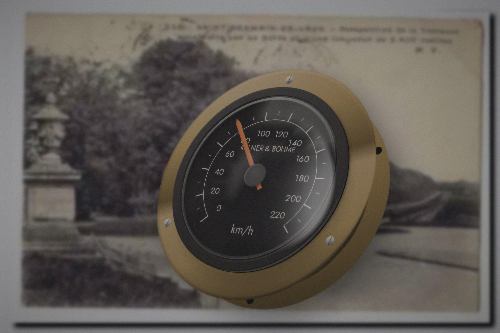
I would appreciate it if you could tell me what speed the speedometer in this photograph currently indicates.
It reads 80 km/h
